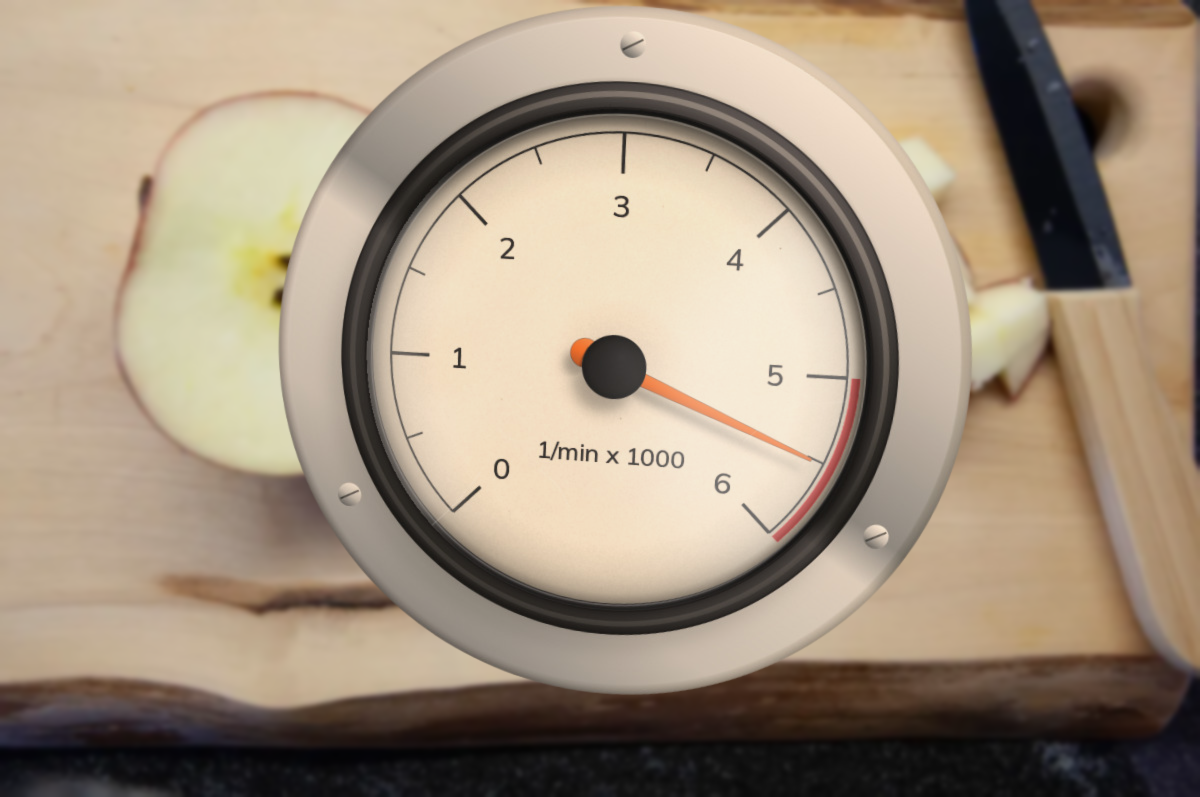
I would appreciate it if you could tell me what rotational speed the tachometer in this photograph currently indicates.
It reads 5500 rpm
